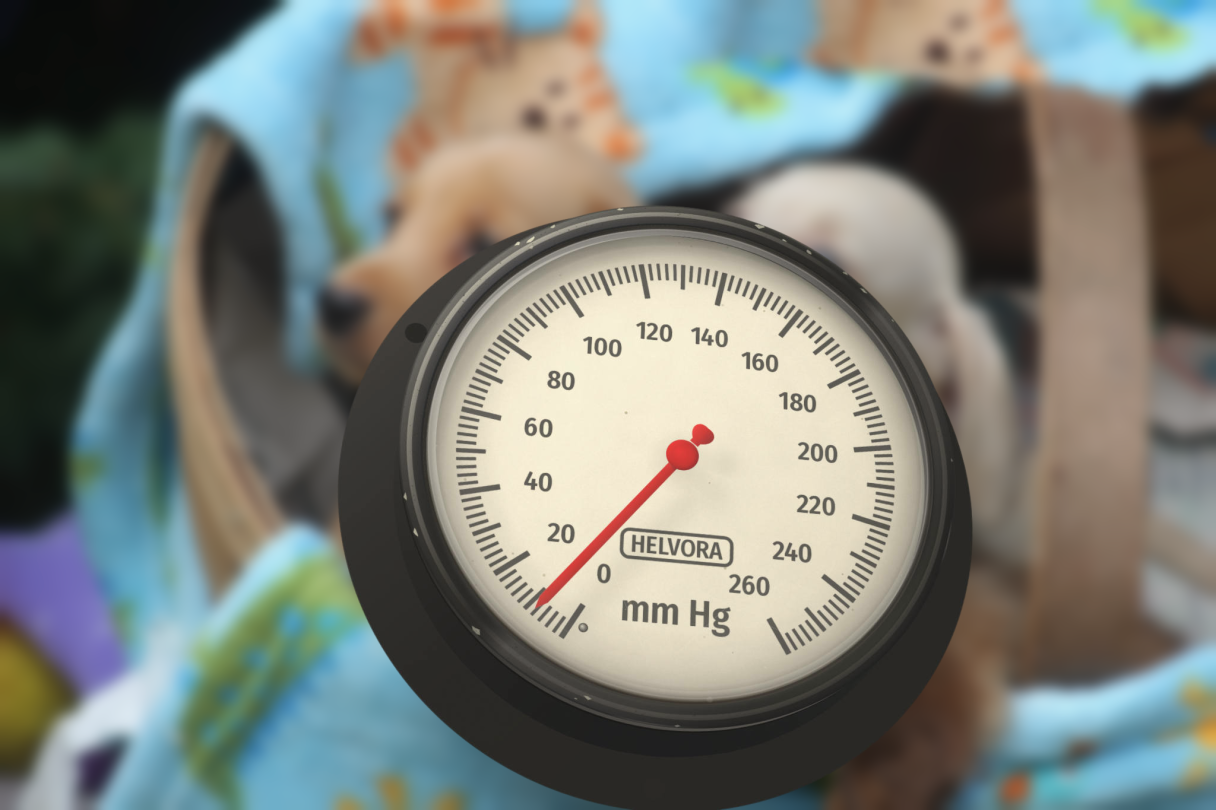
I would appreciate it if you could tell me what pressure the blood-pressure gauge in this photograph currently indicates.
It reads 8 mmHg
